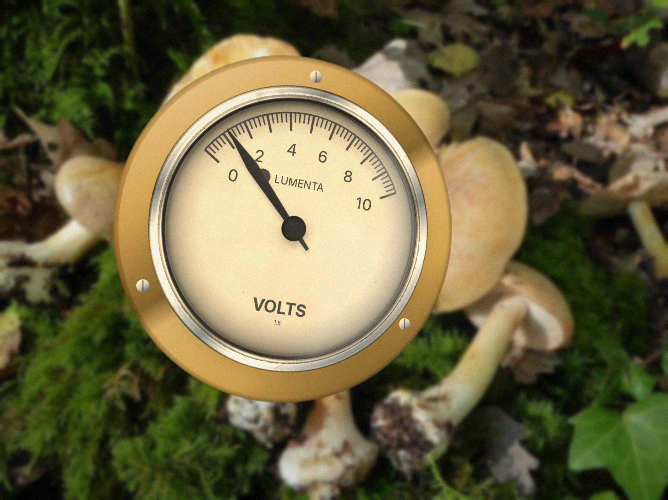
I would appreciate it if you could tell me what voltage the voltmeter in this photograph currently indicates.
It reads 1.2 V
